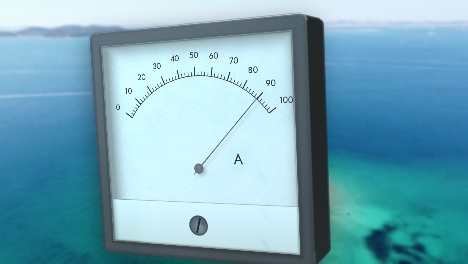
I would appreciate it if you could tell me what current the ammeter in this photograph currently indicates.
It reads 90 A
